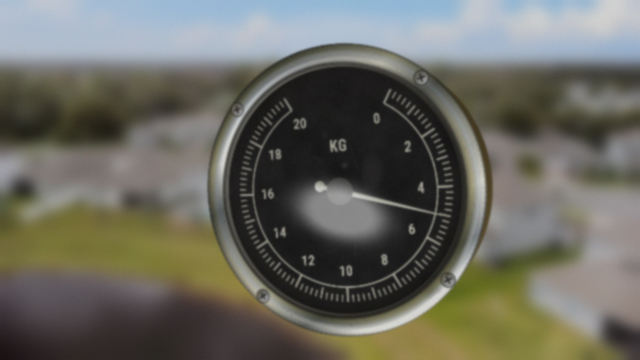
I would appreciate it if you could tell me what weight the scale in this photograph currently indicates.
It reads 5 kg
